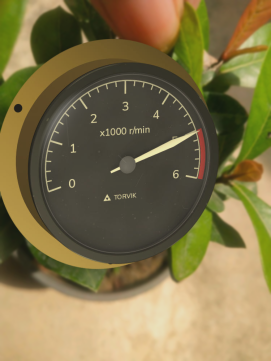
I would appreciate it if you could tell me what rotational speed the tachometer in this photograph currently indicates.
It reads 5000 rpm
